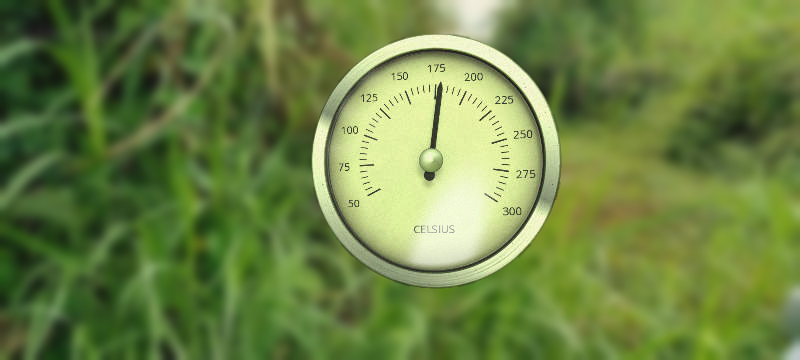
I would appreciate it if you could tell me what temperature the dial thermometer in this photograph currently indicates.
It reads 180 °C
